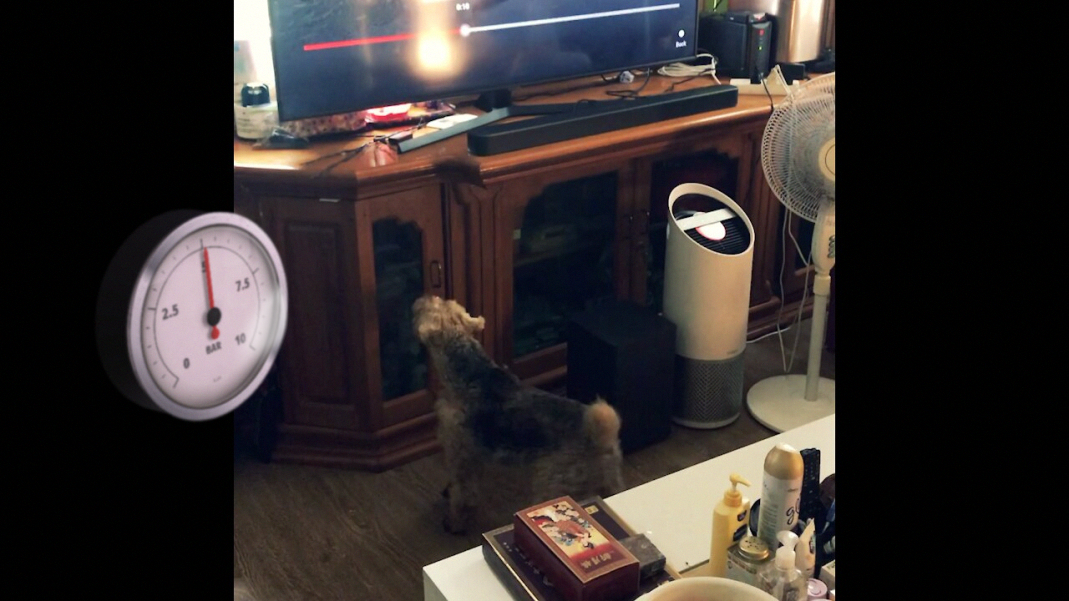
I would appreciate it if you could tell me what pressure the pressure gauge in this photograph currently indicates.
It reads 5 bar
